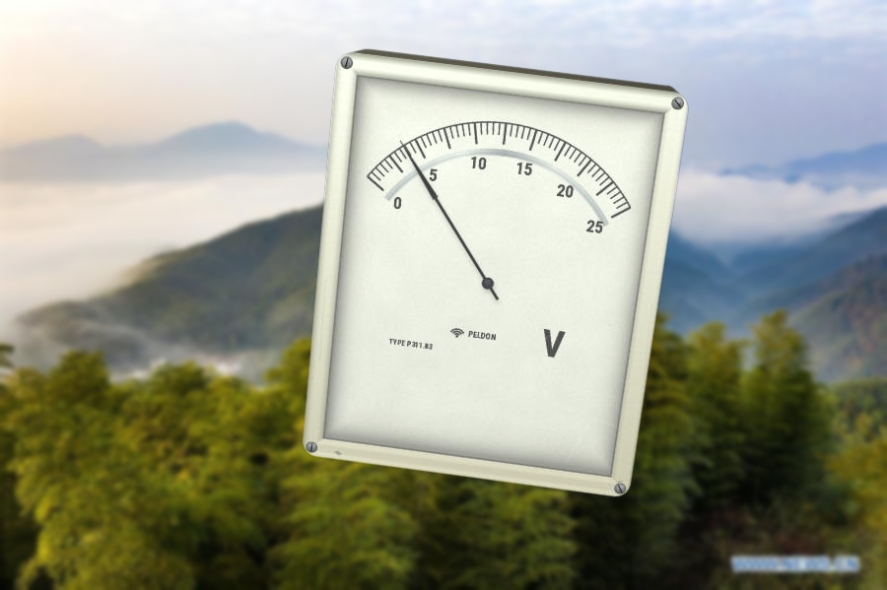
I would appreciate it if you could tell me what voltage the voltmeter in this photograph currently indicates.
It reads 4 V
